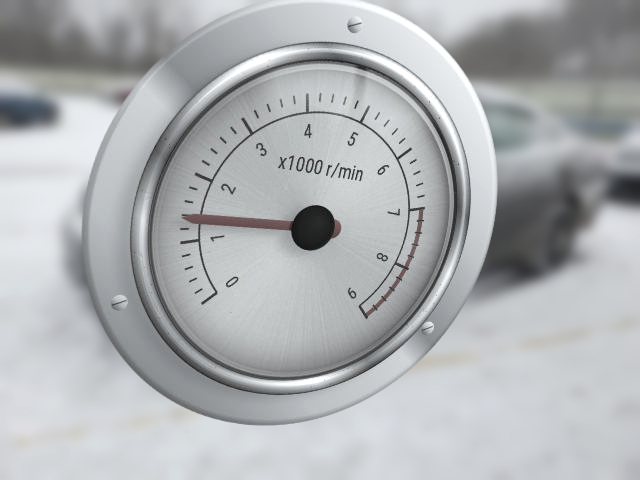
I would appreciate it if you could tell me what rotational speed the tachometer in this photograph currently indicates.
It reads 1400 rpm
